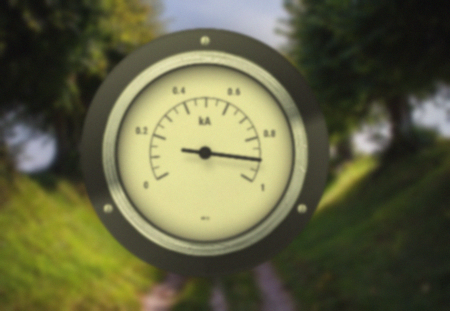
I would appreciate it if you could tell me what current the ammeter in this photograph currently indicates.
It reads 0.9 kA
